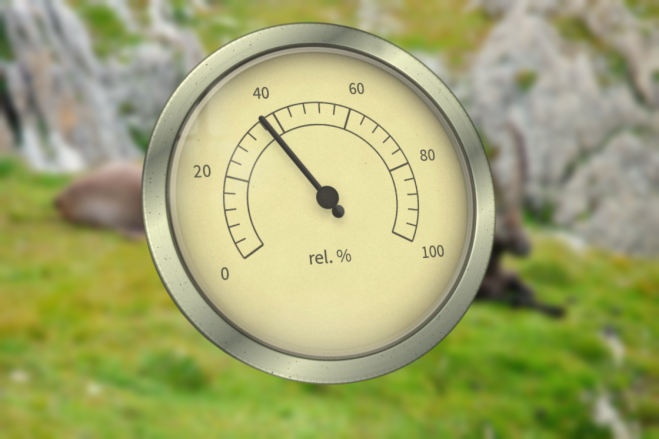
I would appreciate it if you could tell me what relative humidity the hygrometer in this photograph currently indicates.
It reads 36 %
